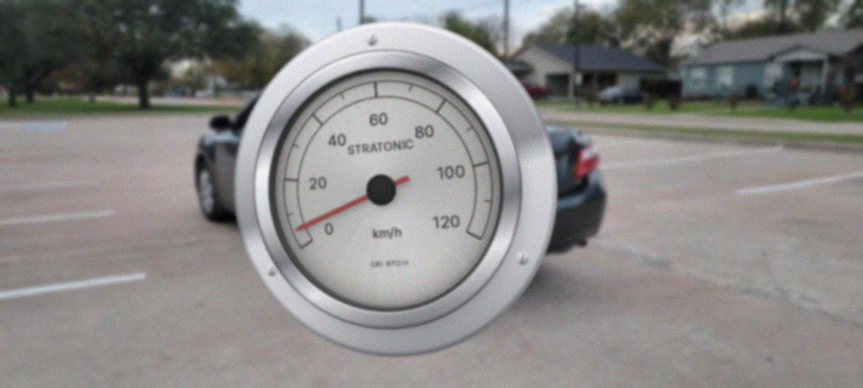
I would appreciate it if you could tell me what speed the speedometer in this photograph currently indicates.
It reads 5 km/h
